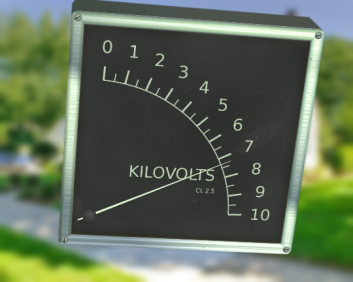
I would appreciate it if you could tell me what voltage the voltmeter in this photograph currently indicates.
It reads 7.25 kV
